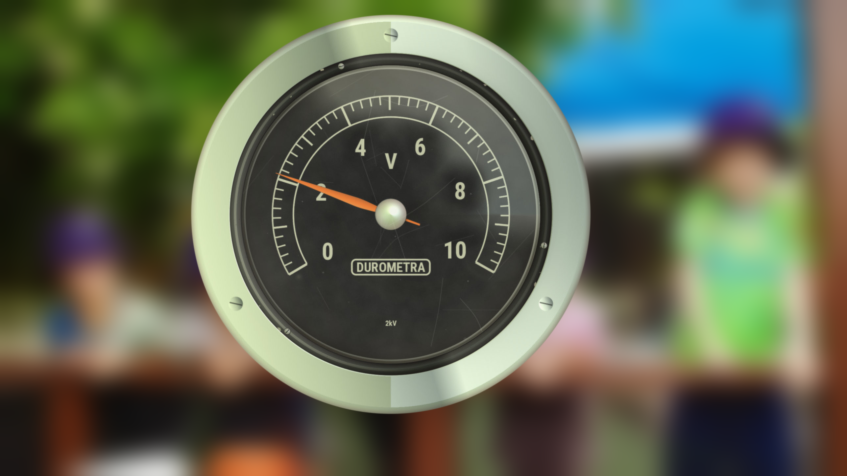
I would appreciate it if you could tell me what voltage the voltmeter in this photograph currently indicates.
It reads 2.1 V
